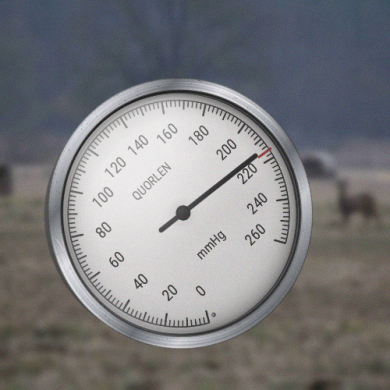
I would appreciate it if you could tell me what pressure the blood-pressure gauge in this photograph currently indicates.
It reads 214 mmHg
